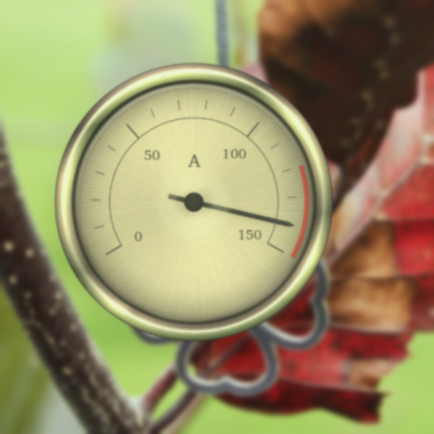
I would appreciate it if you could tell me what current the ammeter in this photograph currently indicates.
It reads 140 A
